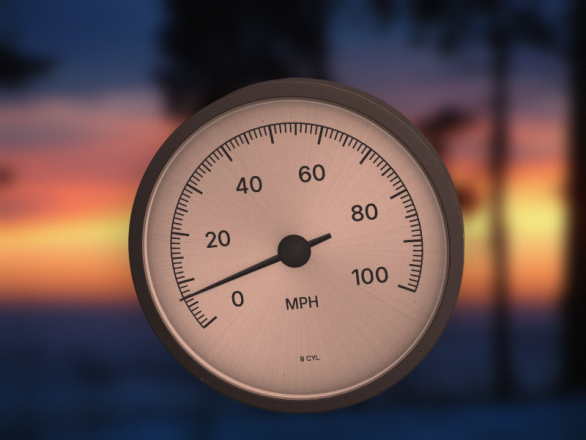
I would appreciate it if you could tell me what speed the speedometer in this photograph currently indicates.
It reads 7 mph
